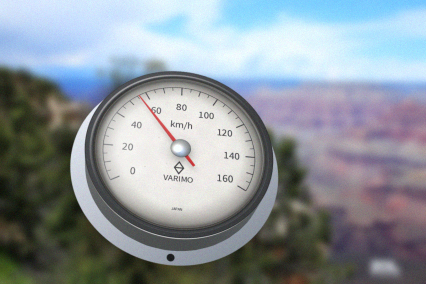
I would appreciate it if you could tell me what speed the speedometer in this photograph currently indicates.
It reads 55 km/h
